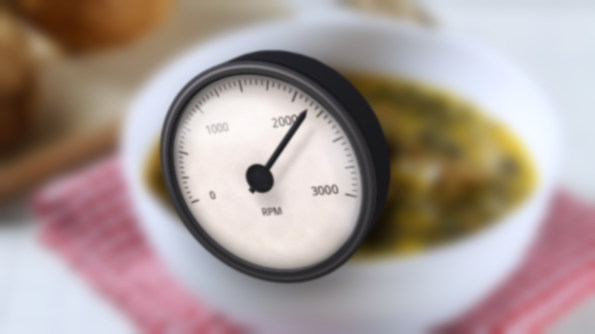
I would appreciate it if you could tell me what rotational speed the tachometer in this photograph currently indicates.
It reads 2150 rpm
